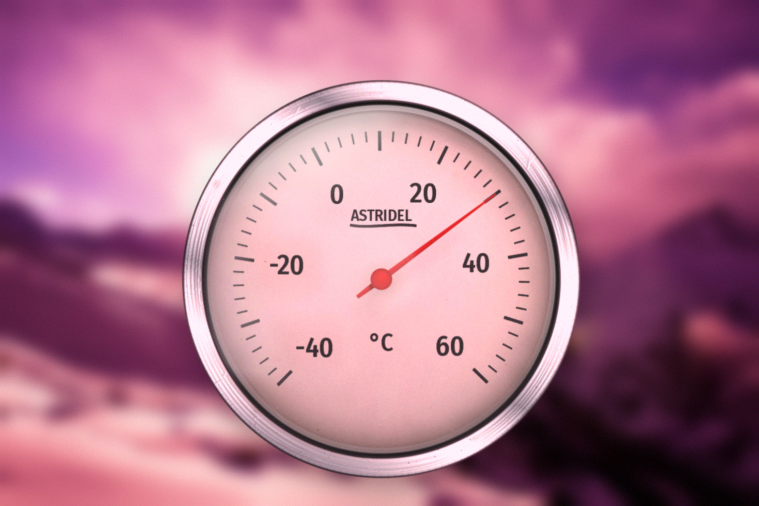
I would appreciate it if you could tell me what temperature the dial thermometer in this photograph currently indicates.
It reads 30 °C
